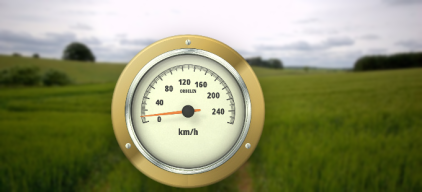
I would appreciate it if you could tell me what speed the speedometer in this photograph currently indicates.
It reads 10 km/h
